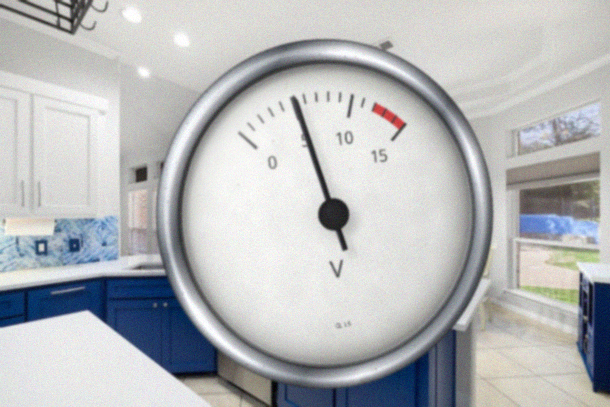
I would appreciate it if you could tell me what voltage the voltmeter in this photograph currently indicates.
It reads 5 V
